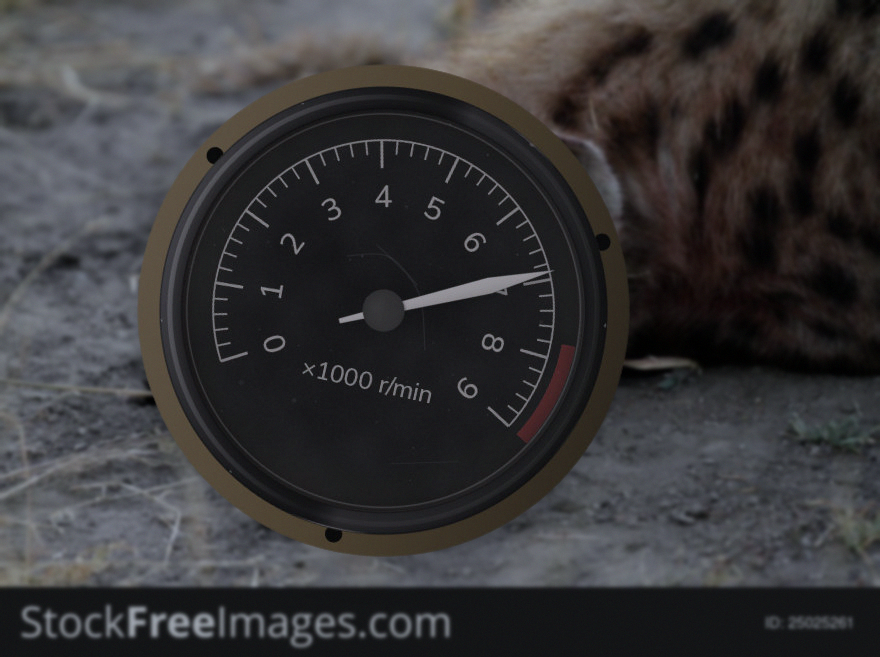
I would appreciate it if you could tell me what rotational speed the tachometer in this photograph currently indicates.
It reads 6900 rpm
